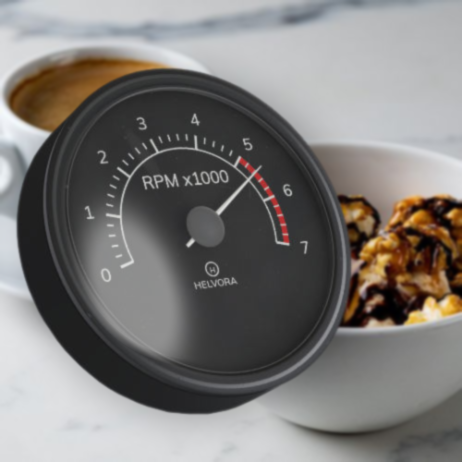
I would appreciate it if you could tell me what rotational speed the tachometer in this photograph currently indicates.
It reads 5400 rpm
